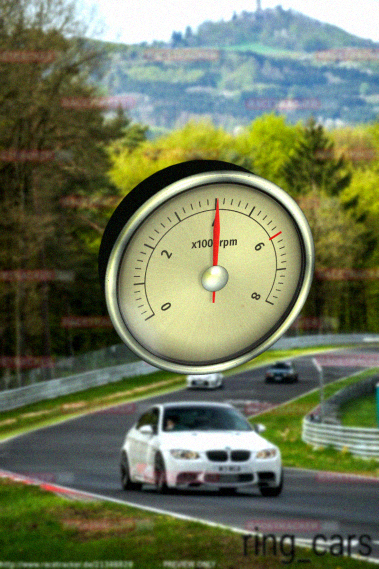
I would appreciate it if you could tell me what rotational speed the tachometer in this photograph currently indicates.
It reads 4000 rpm
